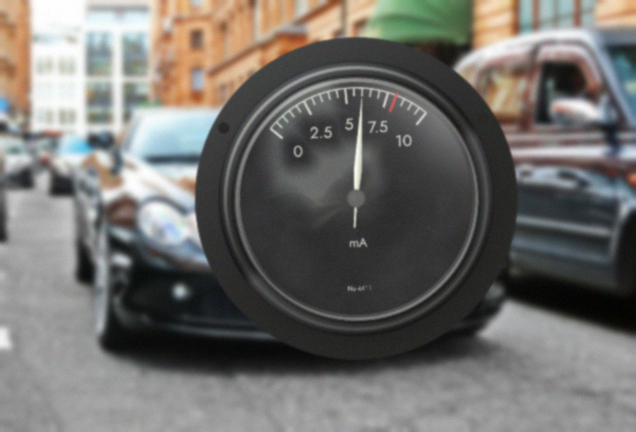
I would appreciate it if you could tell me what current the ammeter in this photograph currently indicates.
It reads 6 mA
